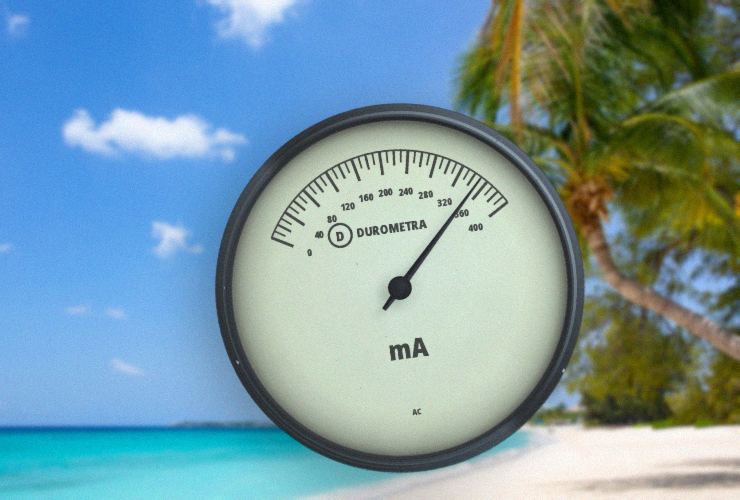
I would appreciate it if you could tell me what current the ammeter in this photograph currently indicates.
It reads 350 mA
